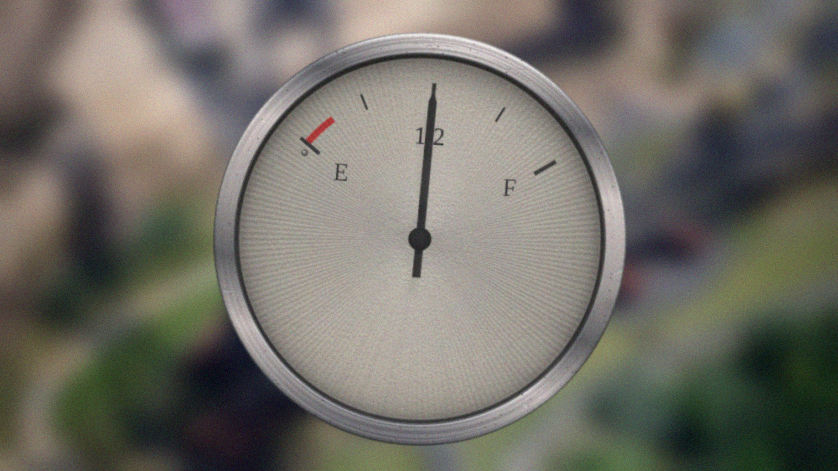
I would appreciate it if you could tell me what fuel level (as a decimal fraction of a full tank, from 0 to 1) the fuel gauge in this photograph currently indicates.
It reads 0.5
